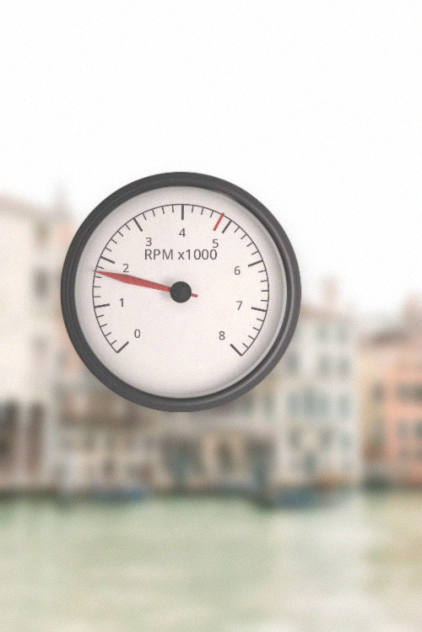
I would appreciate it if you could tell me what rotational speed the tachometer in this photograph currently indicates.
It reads 1700 rpm
